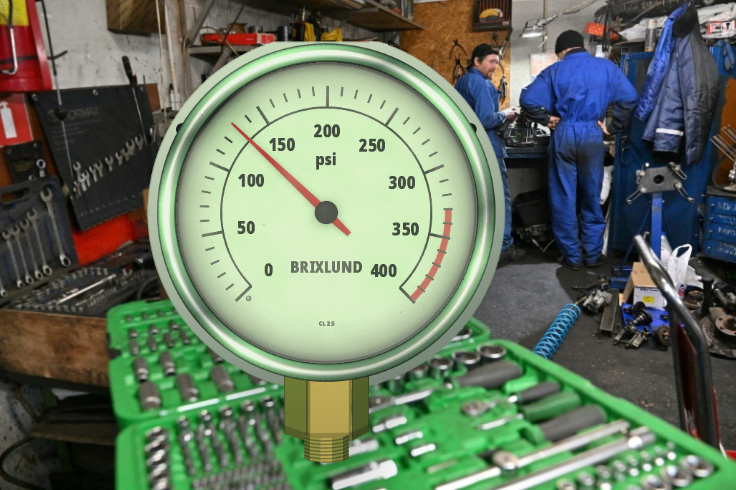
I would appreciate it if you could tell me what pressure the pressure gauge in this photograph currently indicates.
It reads 130 psi
